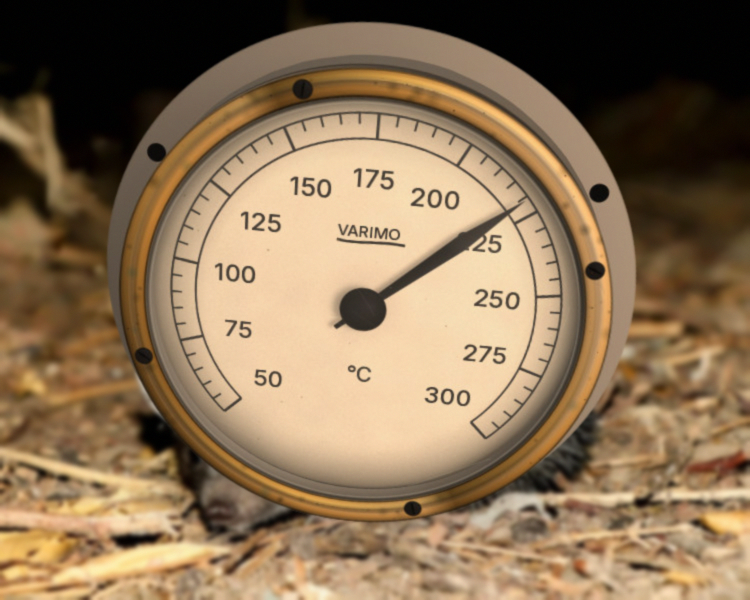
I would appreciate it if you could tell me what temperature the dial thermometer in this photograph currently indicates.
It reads 220 °C
